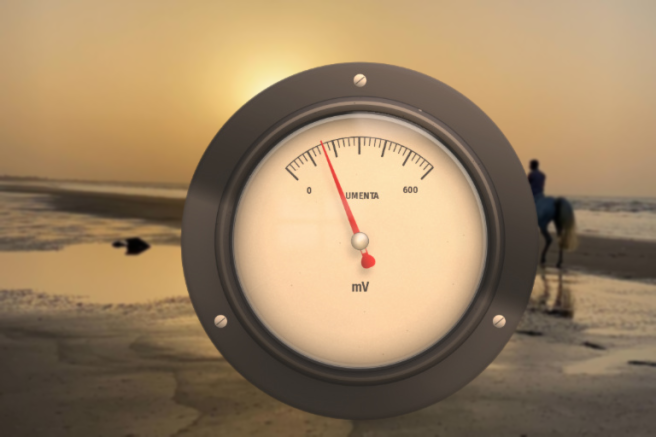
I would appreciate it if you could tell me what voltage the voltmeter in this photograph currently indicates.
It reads 160 mV
